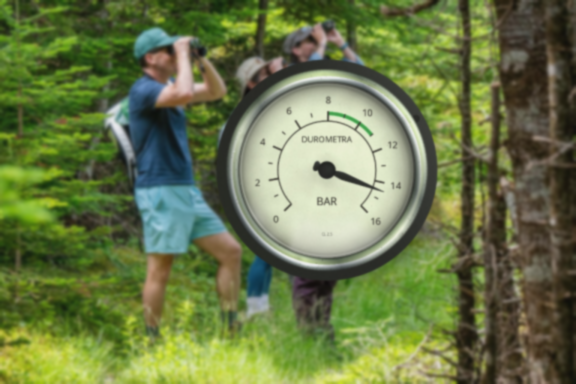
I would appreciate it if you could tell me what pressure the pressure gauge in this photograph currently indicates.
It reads 14.5 bar
